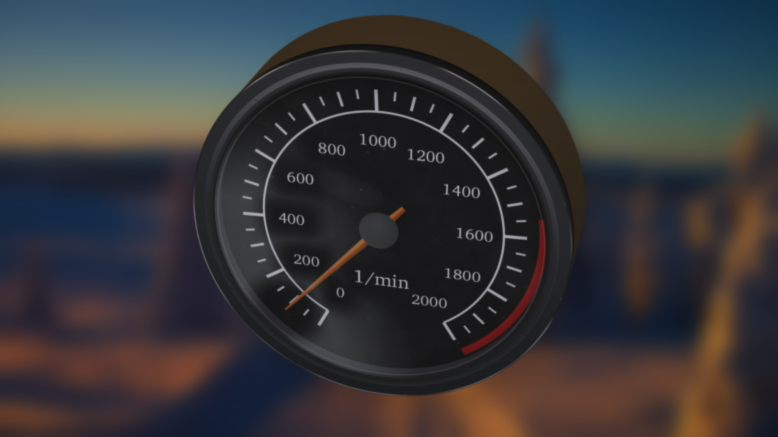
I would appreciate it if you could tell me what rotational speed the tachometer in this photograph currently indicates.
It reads 100 rpm
